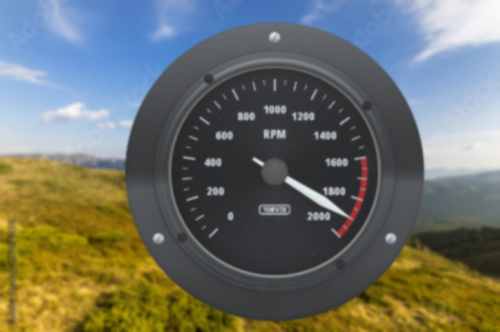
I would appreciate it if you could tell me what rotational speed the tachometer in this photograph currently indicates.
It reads 1900 rpm
